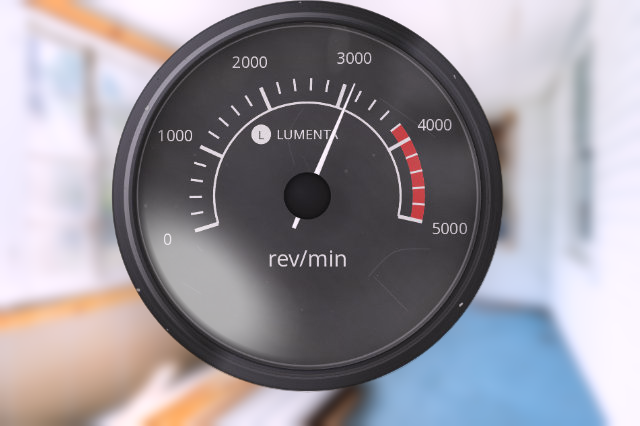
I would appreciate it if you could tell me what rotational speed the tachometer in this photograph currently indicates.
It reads 3100 rpm
